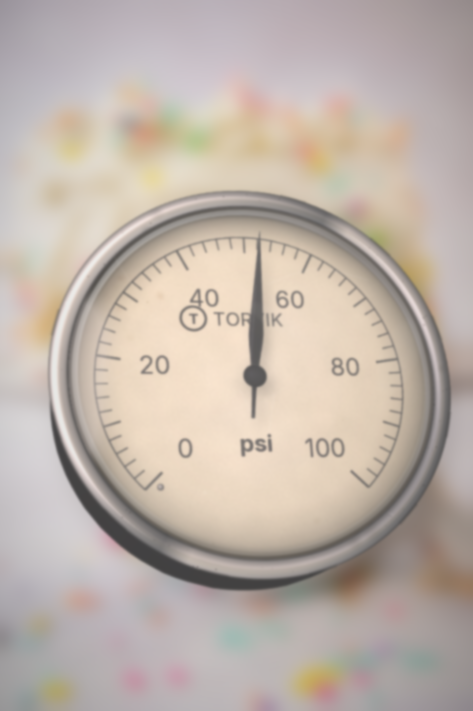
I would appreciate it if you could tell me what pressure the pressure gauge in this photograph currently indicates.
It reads 52 psi
